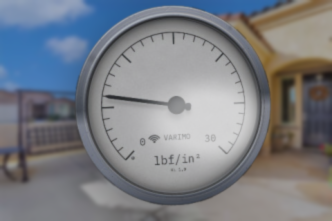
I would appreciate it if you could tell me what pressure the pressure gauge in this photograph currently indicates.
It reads 6 psi
